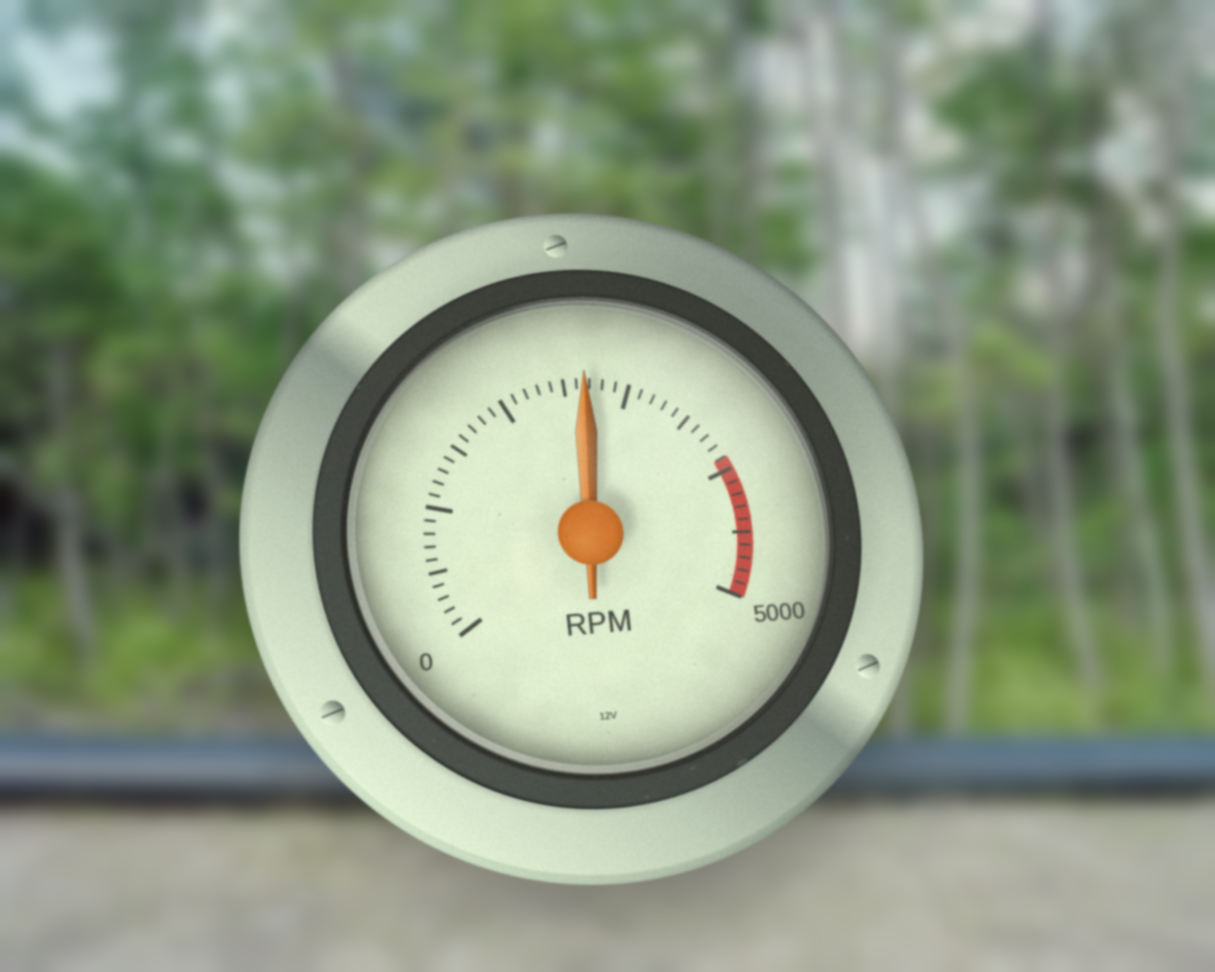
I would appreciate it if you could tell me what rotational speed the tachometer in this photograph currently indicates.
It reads 2650 rpm
